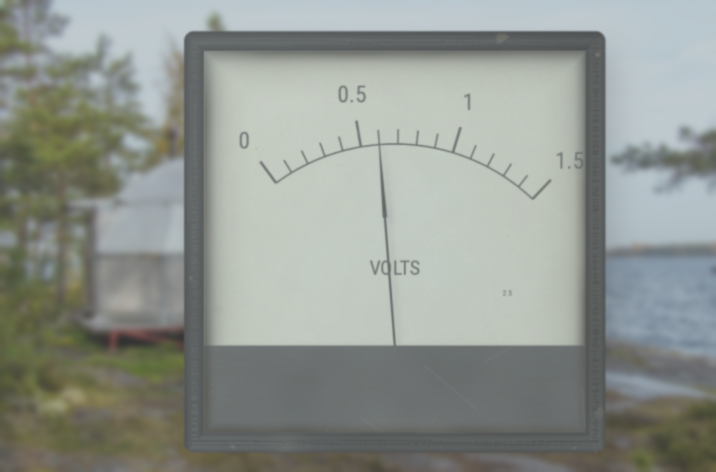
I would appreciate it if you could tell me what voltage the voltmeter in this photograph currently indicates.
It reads 0.6 V
